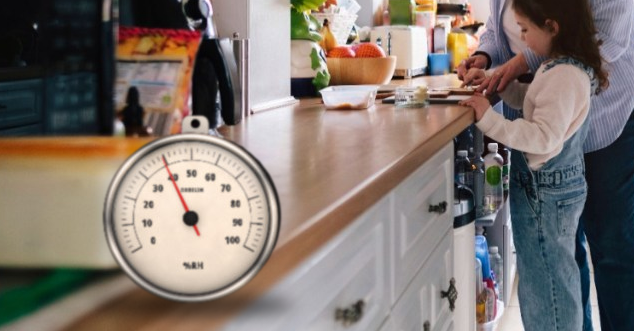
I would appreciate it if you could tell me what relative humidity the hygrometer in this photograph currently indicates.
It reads 40 %
